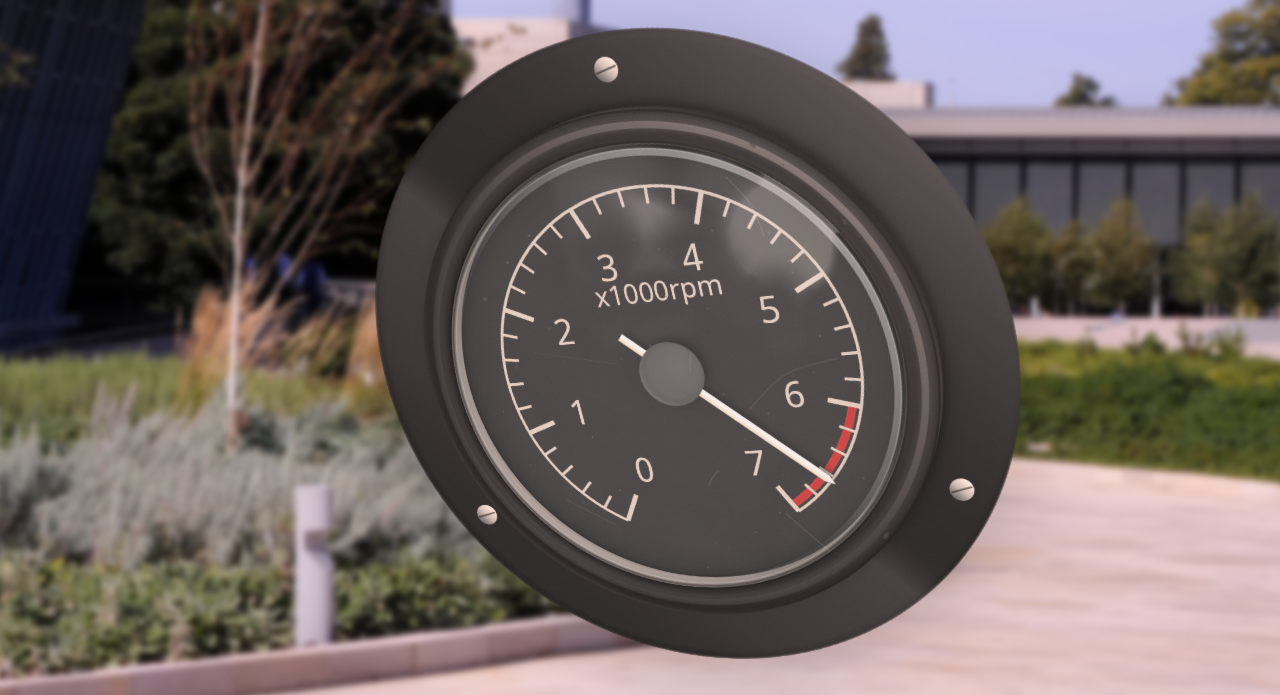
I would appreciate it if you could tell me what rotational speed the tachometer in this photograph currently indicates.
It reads 6600 rpm
